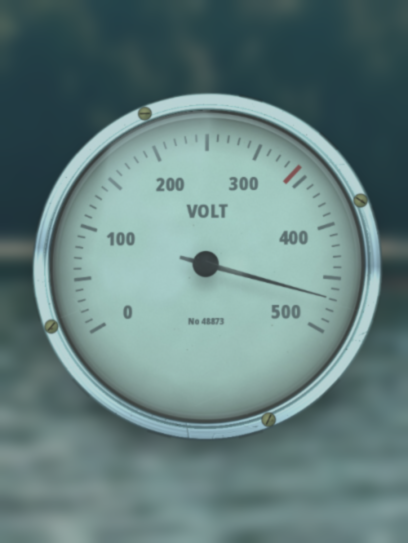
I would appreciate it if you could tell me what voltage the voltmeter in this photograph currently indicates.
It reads 470 V
